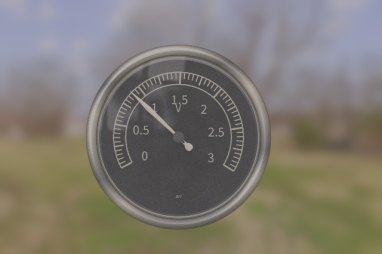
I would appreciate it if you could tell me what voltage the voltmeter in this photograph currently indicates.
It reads 0.9 V
